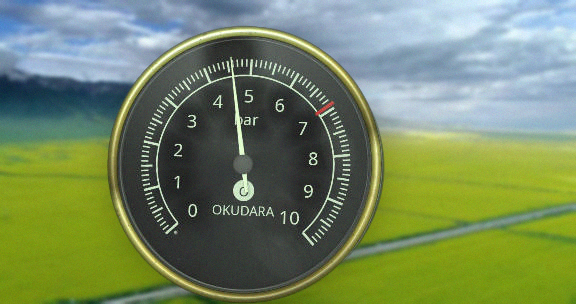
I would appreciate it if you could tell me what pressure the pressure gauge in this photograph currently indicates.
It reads 4.6 bar
